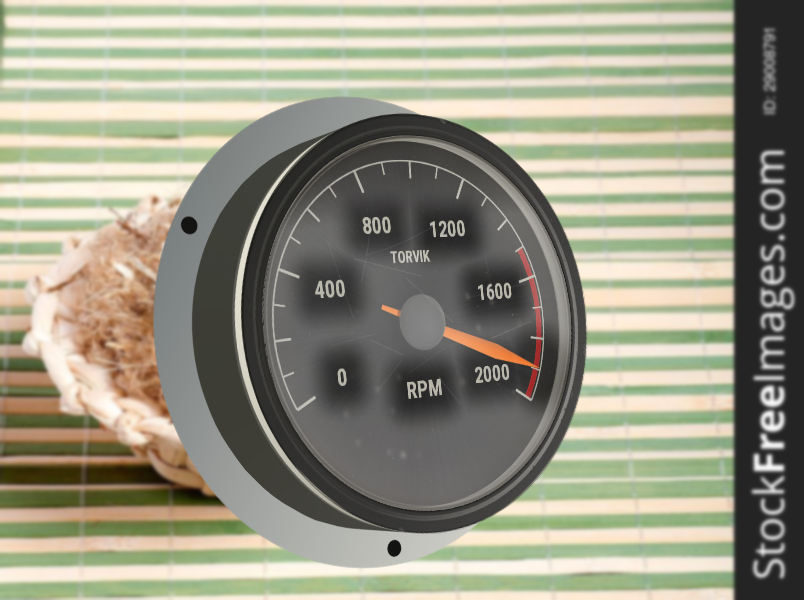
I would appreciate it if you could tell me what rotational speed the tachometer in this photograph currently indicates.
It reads 1900 rpm
